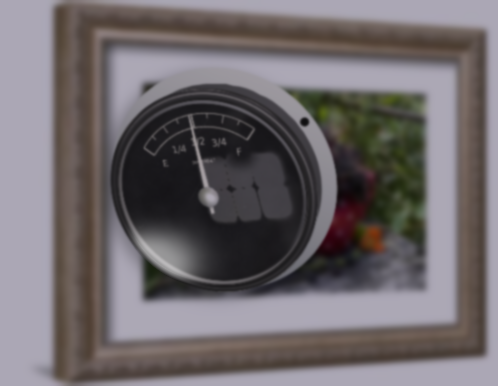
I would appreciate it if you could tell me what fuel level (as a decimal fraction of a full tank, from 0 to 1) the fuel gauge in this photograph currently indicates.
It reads 0.5
